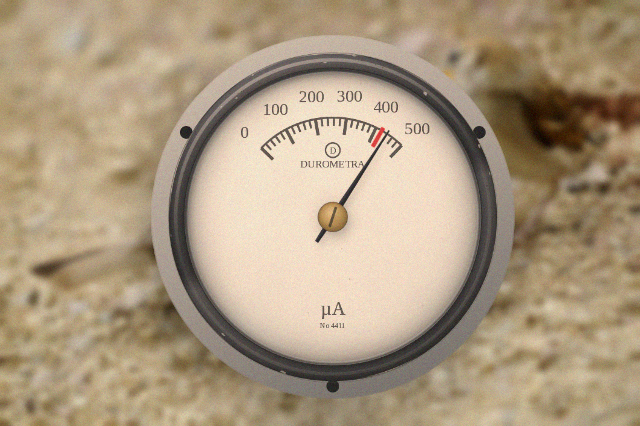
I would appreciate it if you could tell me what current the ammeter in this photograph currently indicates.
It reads 440 µA
